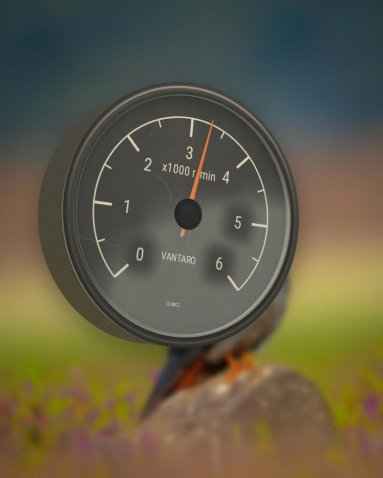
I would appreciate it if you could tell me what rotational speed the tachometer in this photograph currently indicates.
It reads 3250 rpm
